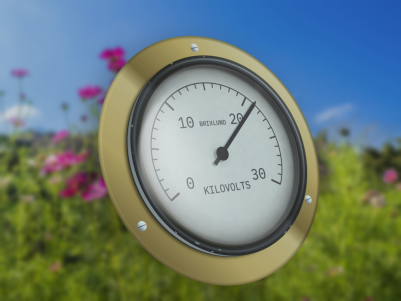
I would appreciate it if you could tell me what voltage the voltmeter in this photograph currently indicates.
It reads 21 kV
